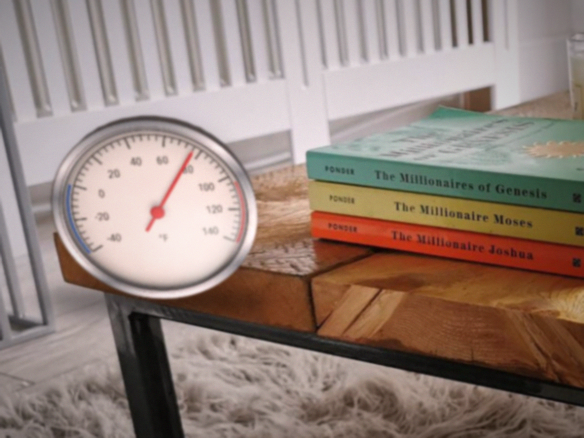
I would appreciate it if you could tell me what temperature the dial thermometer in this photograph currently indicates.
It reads 76 °F
